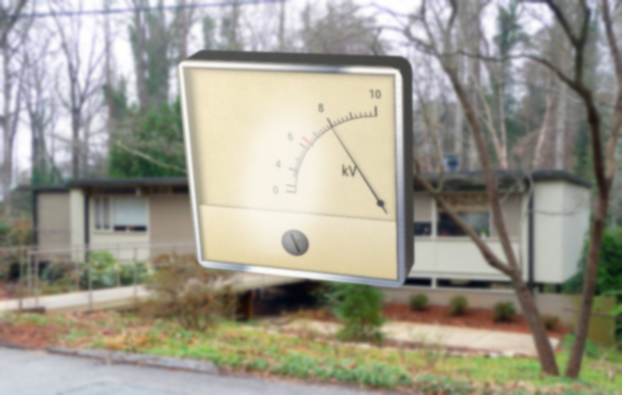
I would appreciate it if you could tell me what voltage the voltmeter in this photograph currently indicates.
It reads 8 kV
